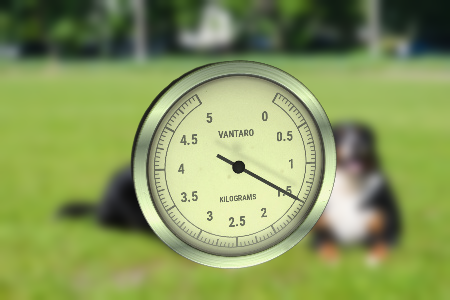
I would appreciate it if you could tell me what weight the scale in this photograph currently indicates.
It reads 1.5 kg
